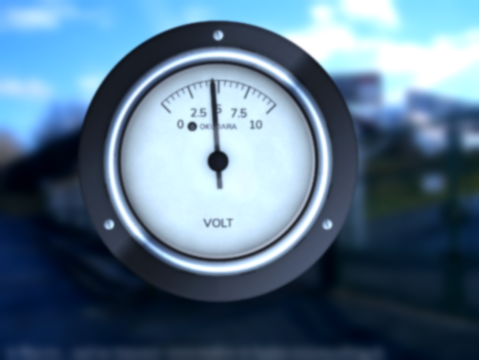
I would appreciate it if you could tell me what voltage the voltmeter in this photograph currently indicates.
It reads 4.5 V
